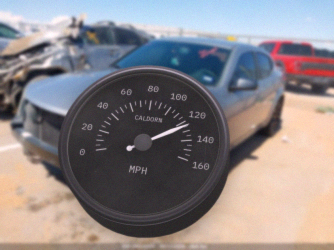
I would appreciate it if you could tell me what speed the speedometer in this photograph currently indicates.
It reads 125 mph
